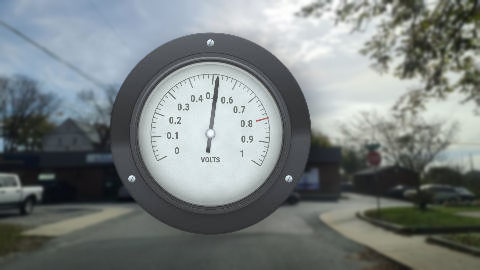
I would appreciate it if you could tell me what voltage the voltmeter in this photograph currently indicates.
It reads 0.52 V
